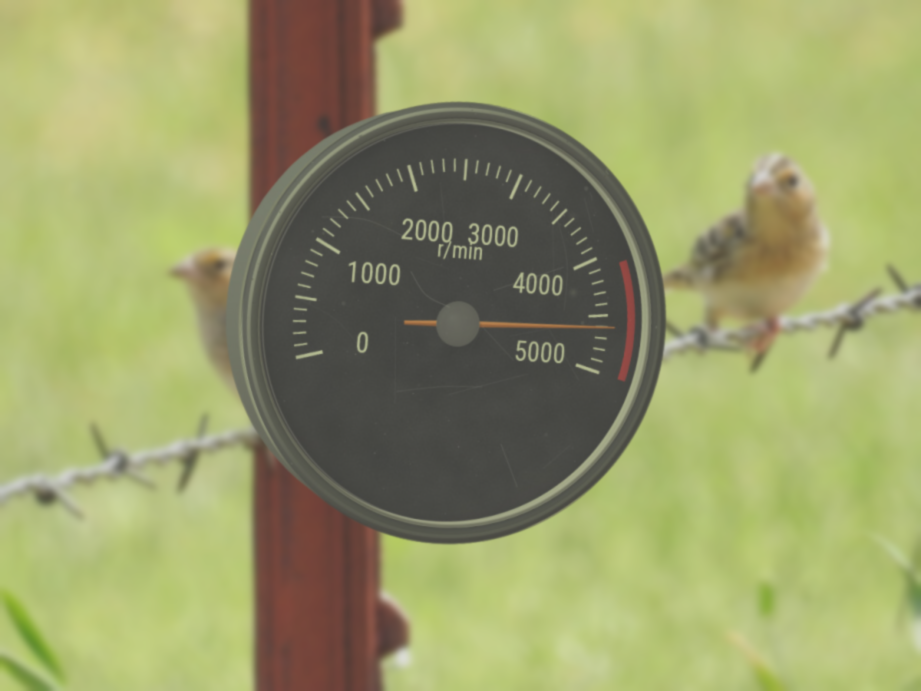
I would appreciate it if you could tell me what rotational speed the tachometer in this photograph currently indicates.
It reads 4600 rpm
